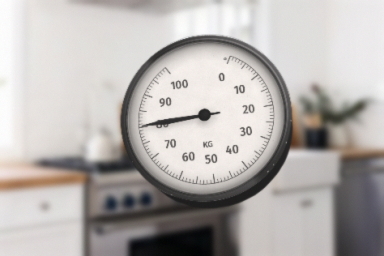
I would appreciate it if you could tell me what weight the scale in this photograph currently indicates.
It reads 80 kg
